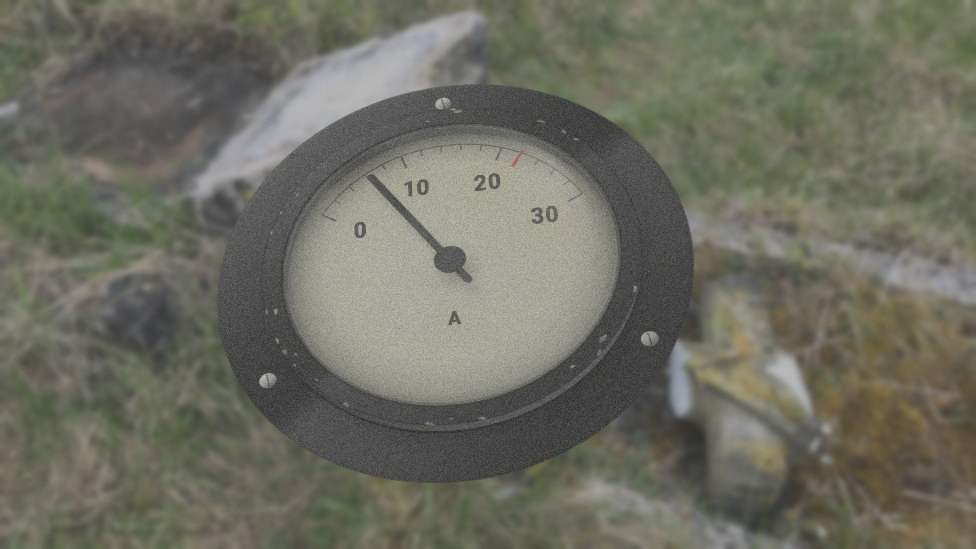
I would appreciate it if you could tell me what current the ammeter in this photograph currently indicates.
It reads 6 A
